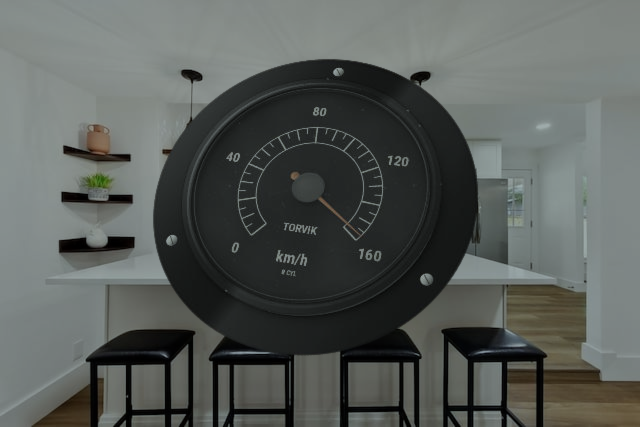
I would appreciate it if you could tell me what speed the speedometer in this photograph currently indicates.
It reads 157.5 km/h
